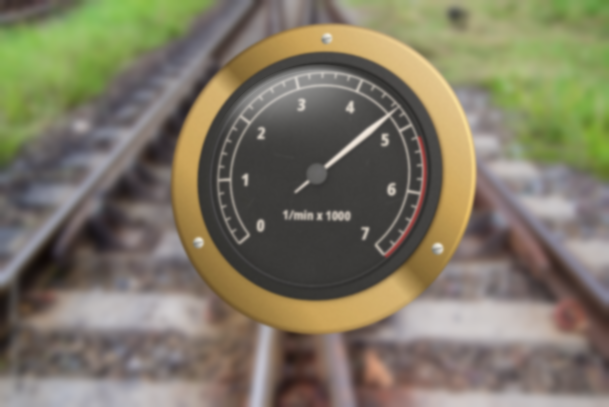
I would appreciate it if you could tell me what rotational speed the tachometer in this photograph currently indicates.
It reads 4700 rpm
